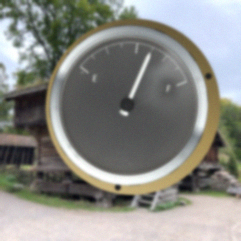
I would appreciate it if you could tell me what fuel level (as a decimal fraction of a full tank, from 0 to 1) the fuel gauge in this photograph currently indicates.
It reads 0.625
